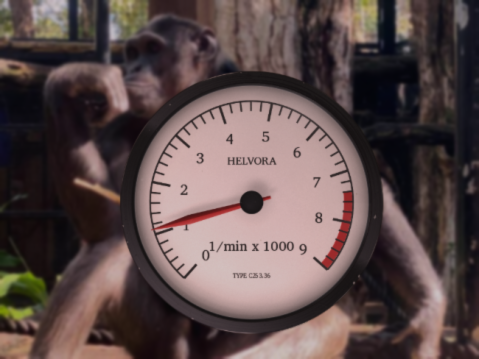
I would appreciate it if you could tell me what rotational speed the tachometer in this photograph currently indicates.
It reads 1100 rpm
